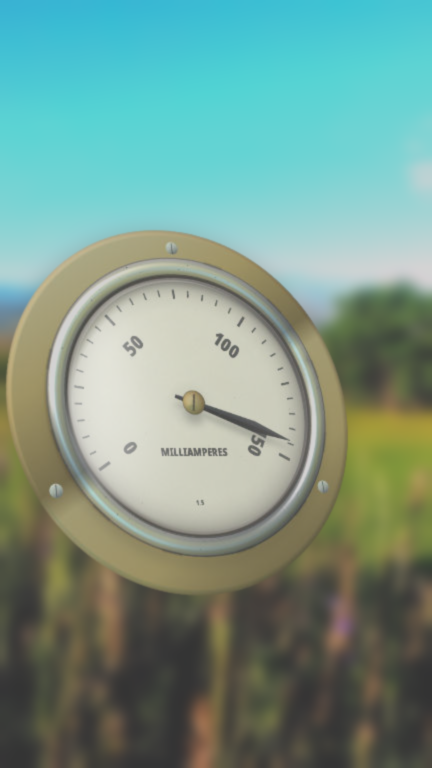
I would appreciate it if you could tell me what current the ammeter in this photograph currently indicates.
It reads 145 mA
